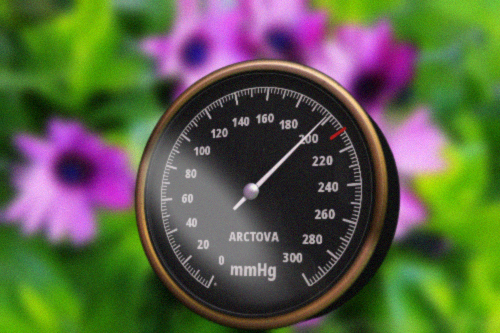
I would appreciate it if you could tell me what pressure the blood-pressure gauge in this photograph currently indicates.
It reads 200 mmHg
